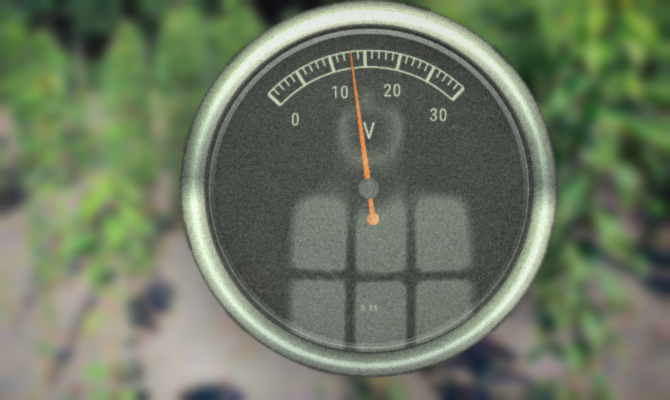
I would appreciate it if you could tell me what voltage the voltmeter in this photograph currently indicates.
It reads 13 V
